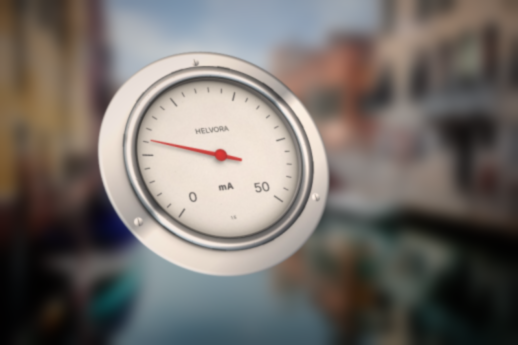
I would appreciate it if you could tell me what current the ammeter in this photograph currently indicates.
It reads 12 mA
